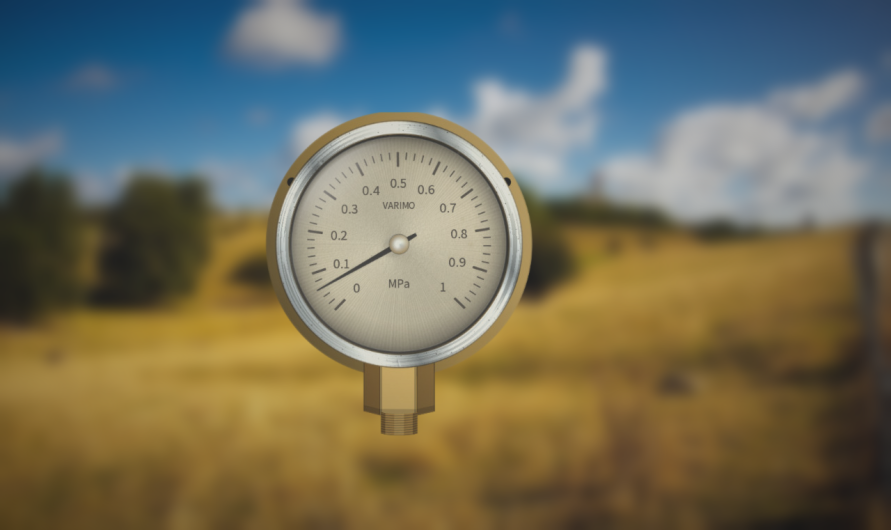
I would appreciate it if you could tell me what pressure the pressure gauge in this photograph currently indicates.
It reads 0.06 MPa
